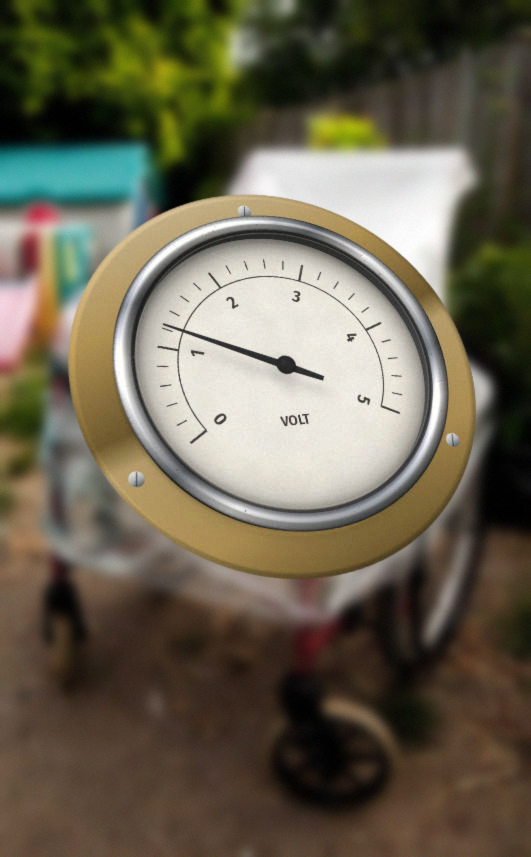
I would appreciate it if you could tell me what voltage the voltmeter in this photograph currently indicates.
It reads 1.2 V
